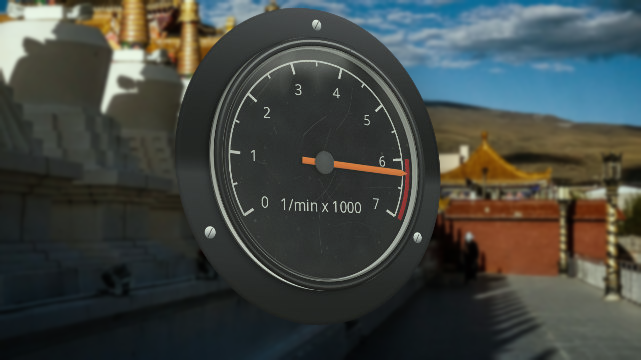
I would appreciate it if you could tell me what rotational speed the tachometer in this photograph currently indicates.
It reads 6250 rpm
